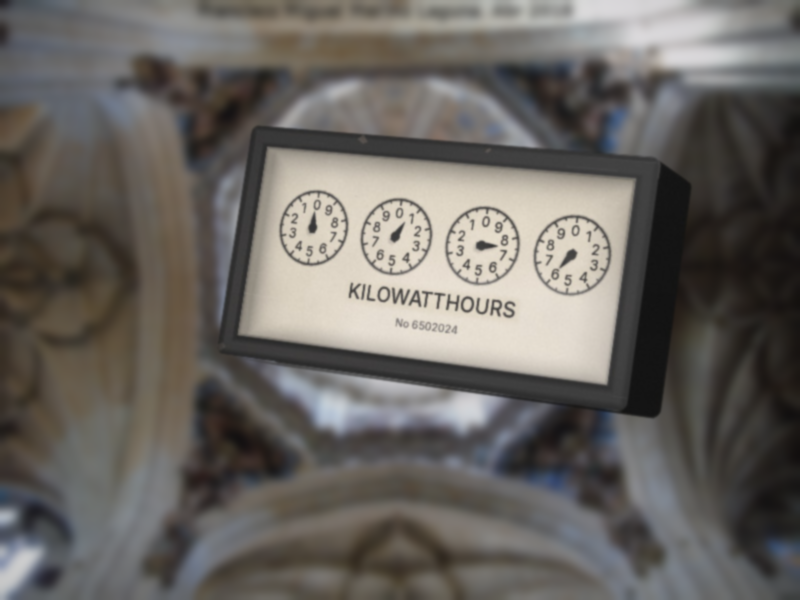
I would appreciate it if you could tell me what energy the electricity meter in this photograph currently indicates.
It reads 76 kWh
